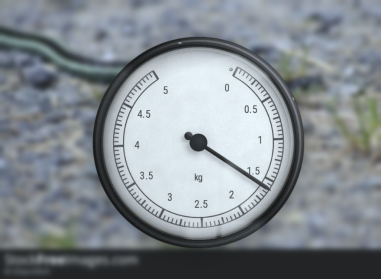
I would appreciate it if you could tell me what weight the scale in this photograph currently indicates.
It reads 1.6 kg
